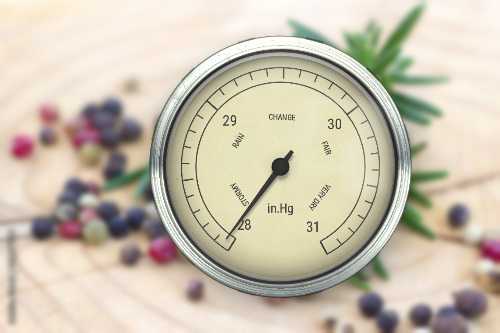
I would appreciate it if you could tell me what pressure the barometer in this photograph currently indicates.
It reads 28.05 inHg
